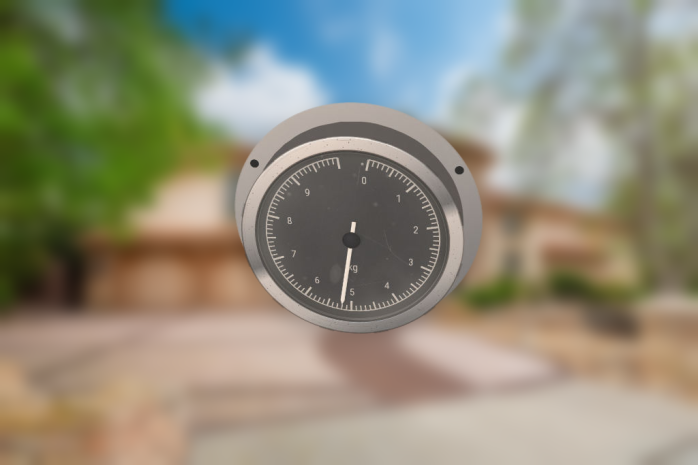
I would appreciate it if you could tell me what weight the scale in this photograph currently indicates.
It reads 5.2 kg
